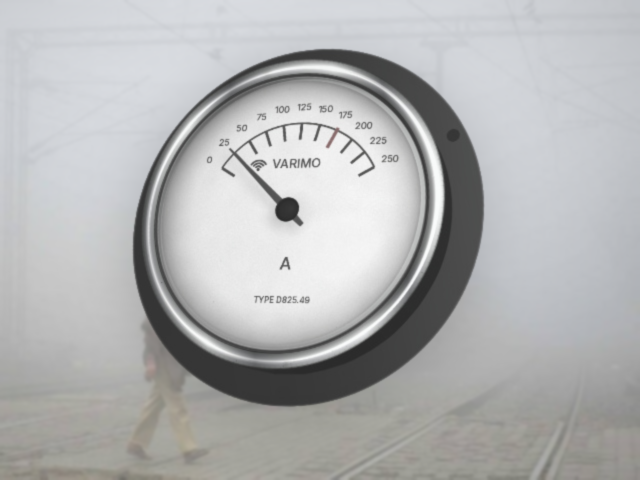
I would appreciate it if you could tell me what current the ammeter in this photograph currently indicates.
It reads 25 A
